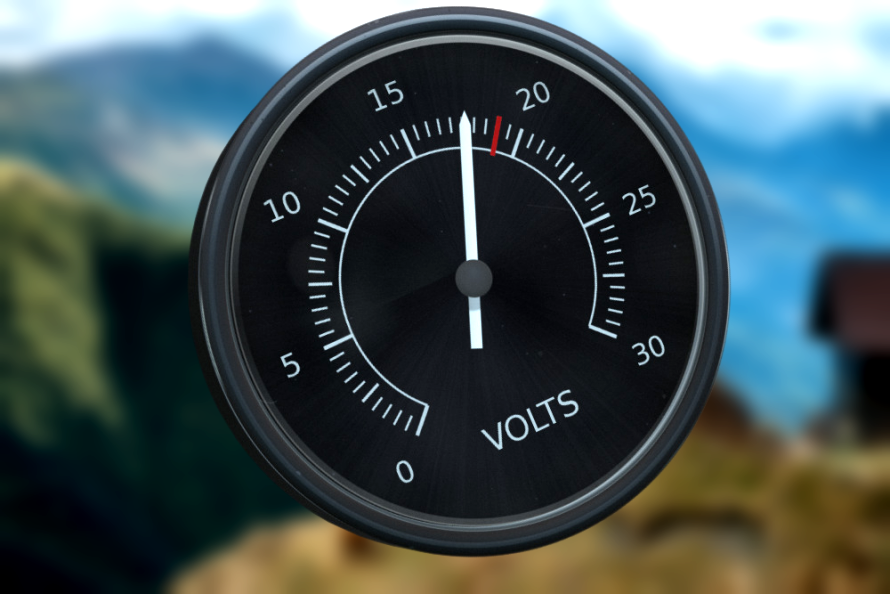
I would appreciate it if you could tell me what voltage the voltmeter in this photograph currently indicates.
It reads 17.5 V
